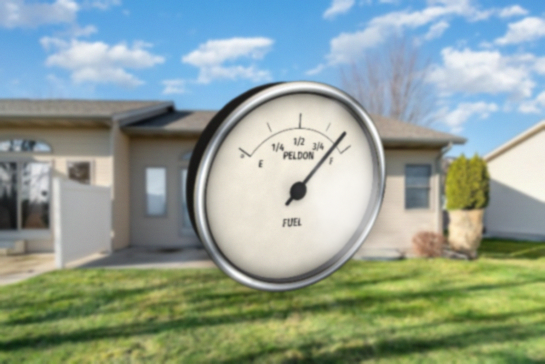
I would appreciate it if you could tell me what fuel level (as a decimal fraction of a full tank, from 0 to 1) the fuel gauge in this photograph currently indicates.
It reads 0.875
